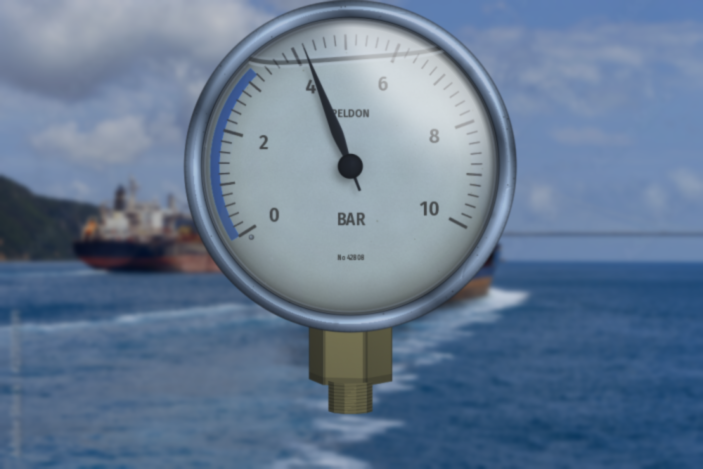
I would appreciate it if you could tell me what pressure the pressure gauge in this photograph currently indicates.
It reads 4.2 bar
